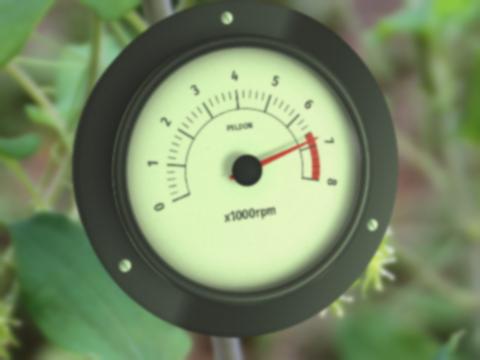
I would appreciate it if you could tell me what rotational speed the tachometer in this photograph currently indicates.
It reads 6800 rpm
